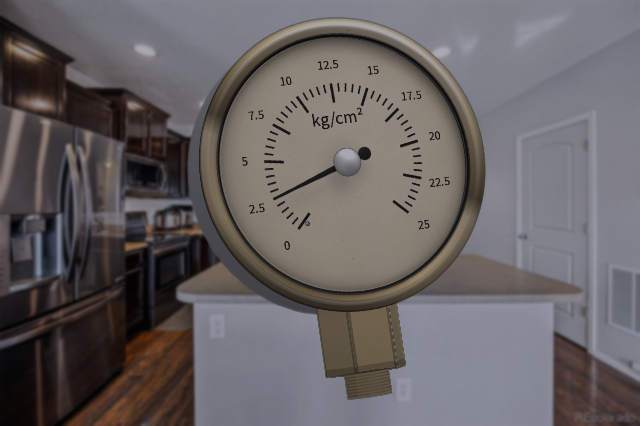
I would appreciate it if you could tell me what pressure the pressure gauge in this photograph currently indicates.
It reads 2.5 kg/cm²
